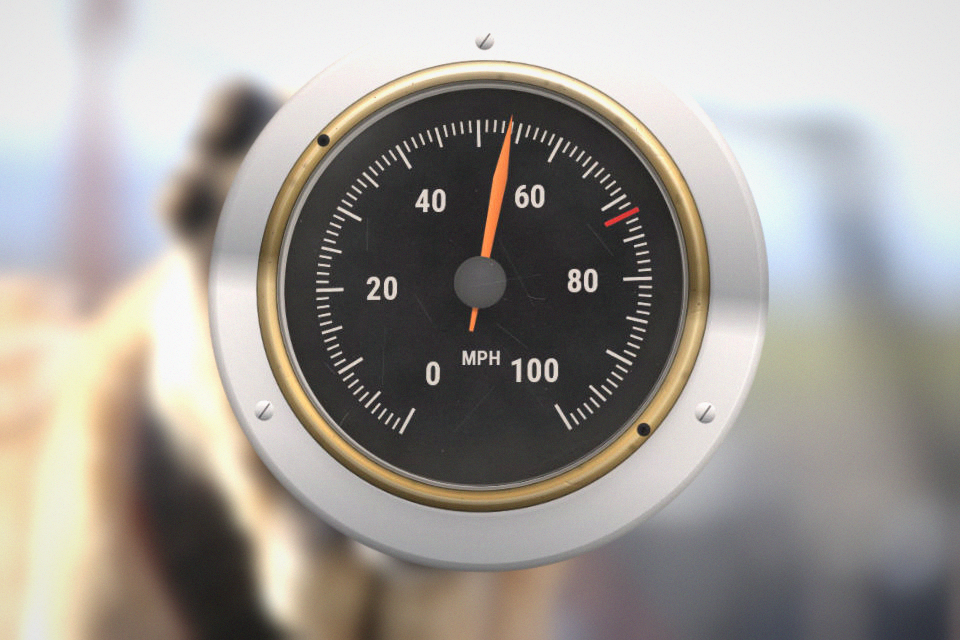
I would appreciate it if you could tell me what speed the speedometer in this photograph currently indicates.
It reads 54 mph
